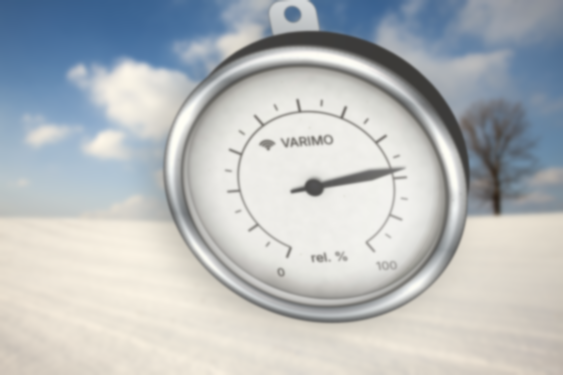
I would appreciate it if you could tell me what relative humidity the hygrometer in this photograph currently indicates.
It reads 77.5 %
